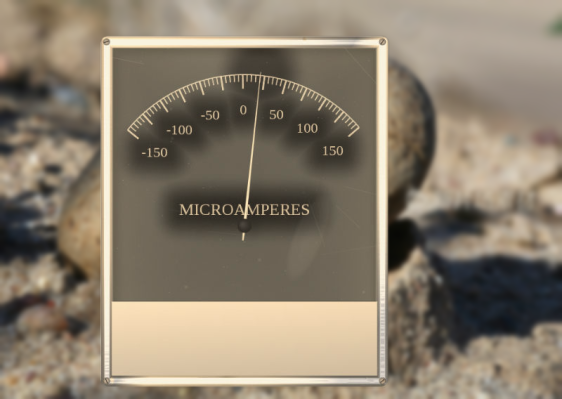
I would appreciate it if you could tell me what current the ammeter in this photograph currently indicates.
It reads 20 µA
